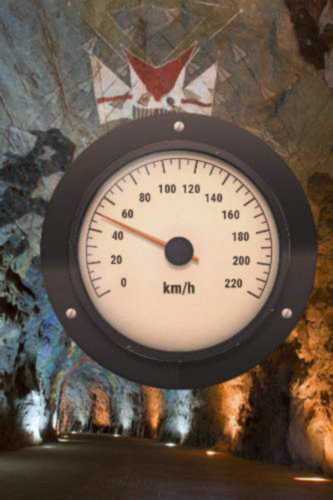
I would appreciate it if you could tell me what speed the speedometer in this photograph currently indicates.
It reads 50 km/h
